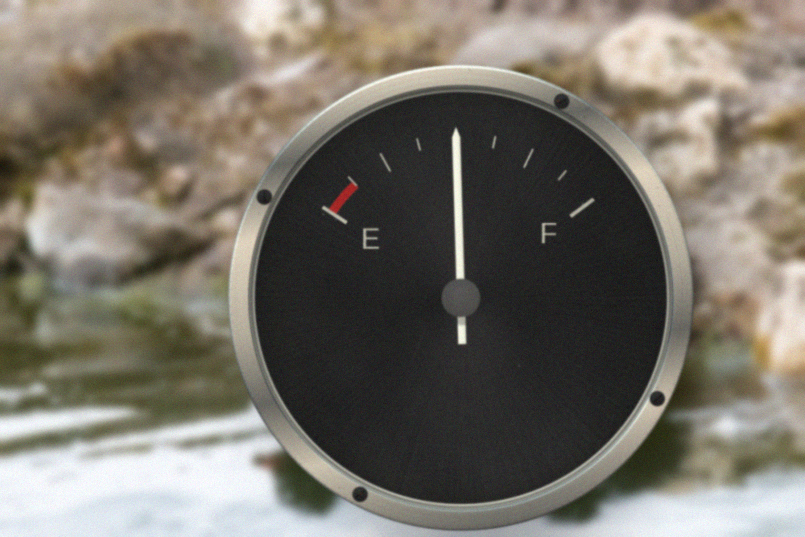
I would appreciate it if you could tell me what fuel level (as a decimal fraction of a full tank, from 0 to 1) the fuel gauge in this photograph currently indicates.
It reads 0.5
